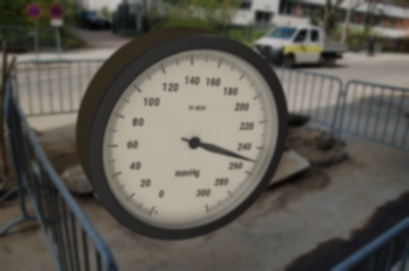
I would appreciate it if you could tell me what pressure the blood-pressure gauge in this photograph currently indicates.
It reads 250 mmHg
